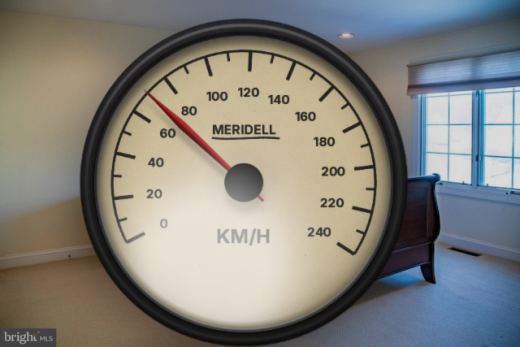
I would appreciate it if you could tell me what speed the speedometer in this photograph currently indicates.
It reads 70 km/h
